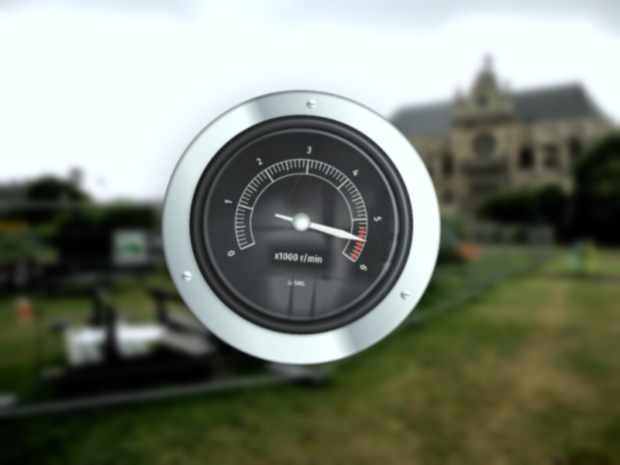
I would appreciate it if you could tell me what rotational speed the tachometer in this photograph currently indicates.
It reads 5500 rpm
